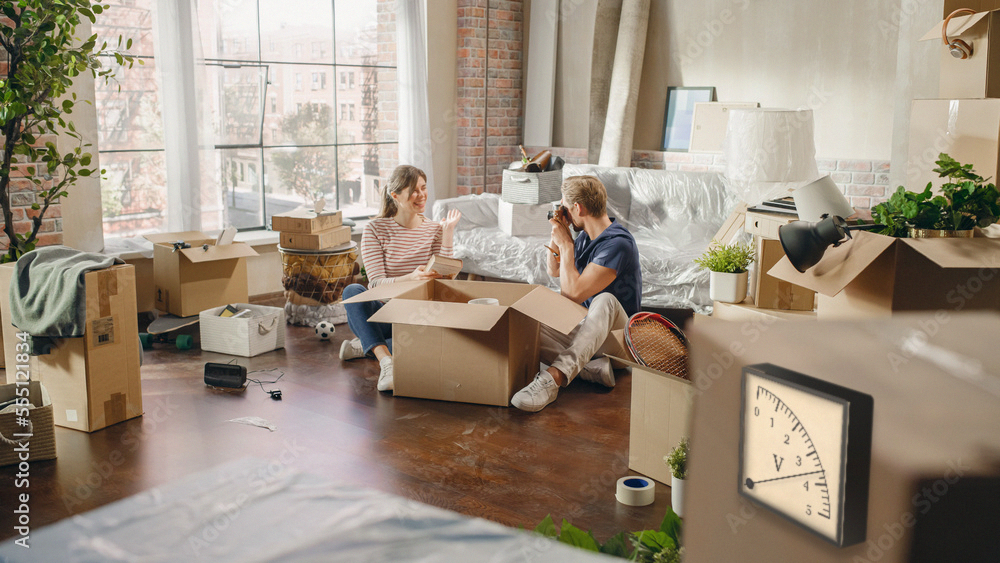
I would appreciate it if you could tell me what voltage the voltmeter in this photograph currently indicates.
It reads 3.6 V
